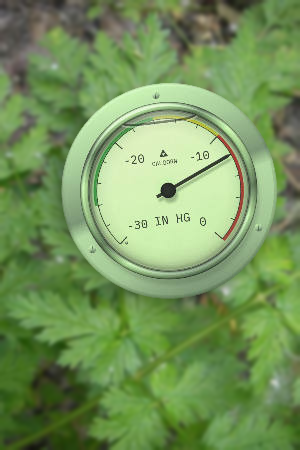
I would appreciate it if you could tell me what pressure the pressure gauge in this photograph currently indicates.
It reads -8 inHg
